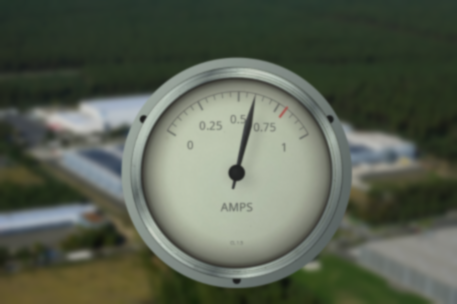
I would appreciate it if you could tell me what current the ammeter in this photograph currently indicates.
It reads 0.6 A
